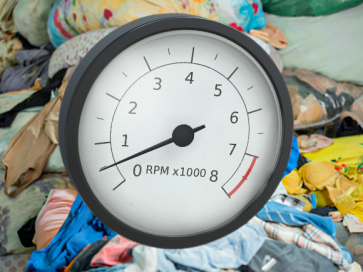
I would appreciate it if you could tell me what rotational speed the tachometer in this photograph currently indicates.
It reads 500 rpm
